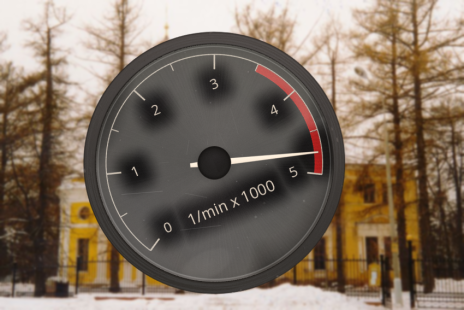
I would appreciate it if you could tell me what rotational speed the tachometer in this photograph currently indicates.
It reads 4750 rpm
